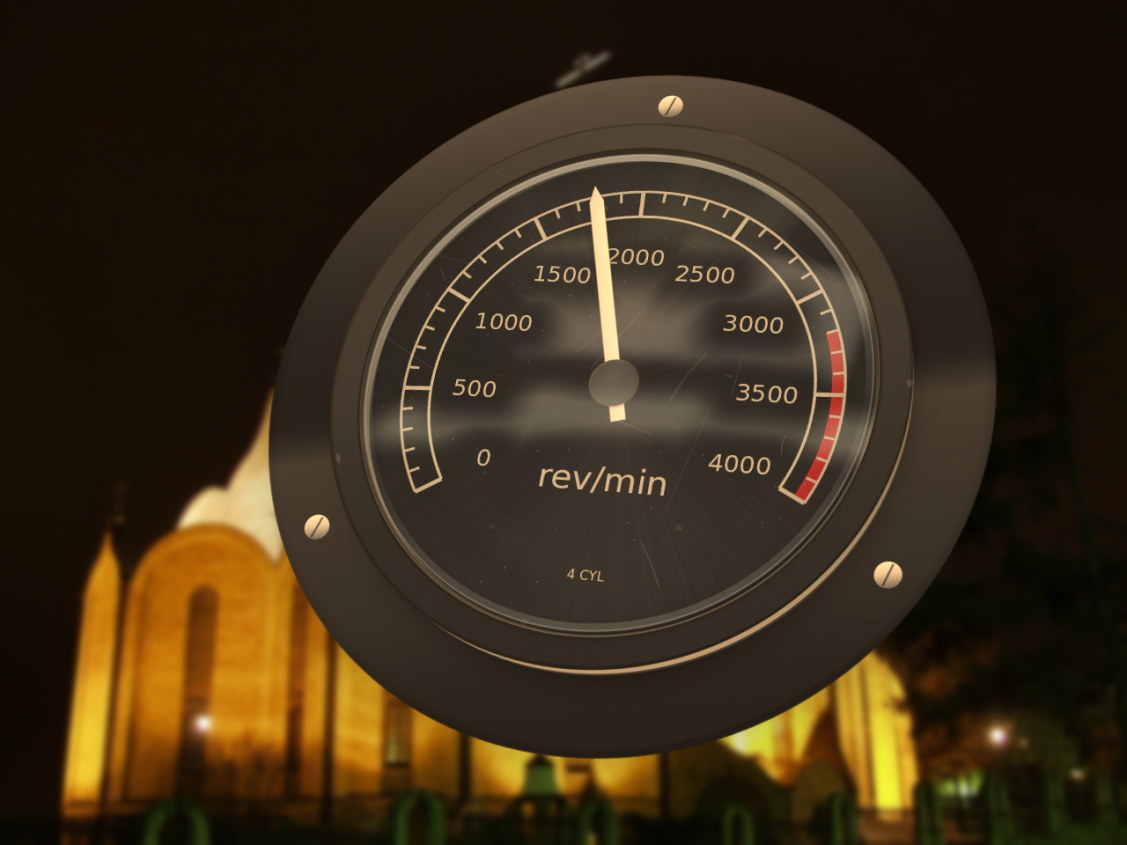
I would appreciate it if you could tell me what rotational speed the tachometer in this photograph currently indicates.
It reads 1800 rpm
